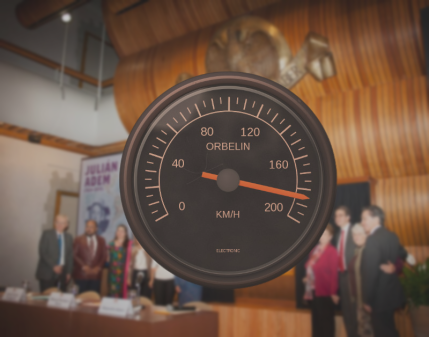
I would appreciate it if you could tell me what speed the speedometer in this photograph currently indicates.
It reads 185 km/h
